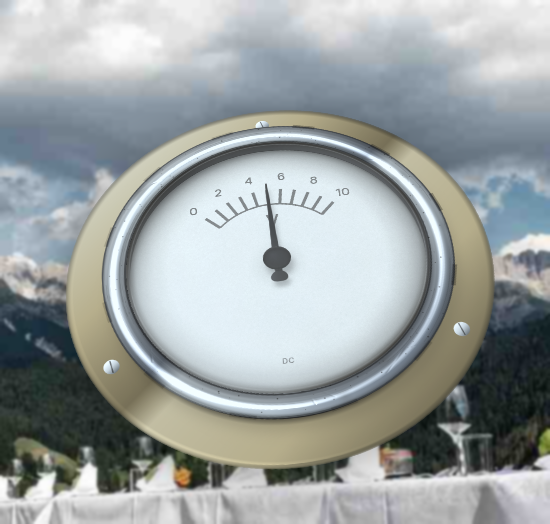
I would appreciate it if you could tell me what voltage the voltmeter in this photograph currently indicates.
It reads 5 V
